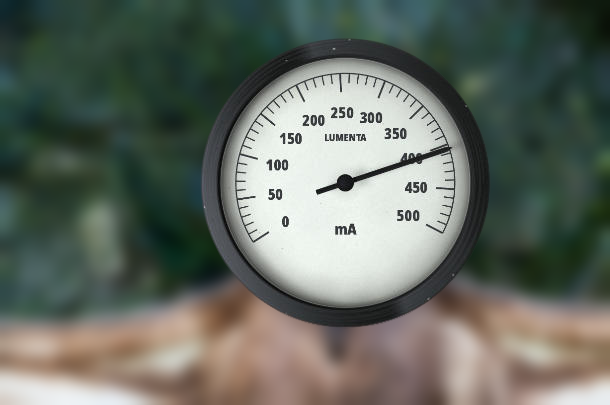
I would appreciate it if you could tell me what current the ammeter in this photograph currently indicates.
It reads 405 mA
